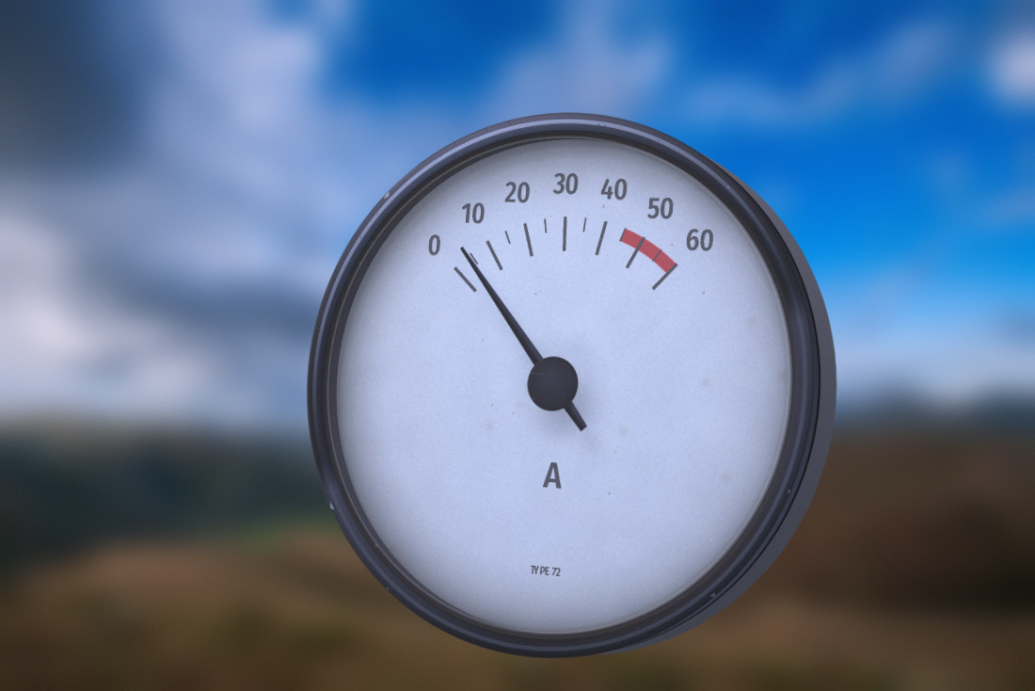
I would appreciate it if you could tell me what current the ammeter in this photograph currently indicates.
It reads 5 A
